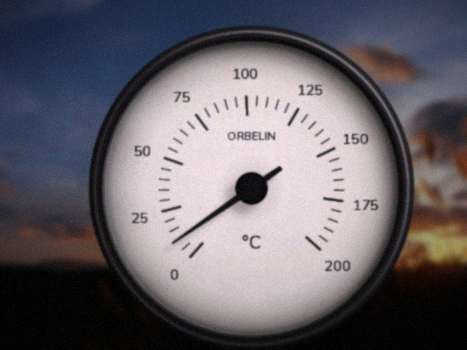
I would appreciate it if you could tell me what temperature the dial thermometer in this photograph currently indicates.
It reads 10 °C
